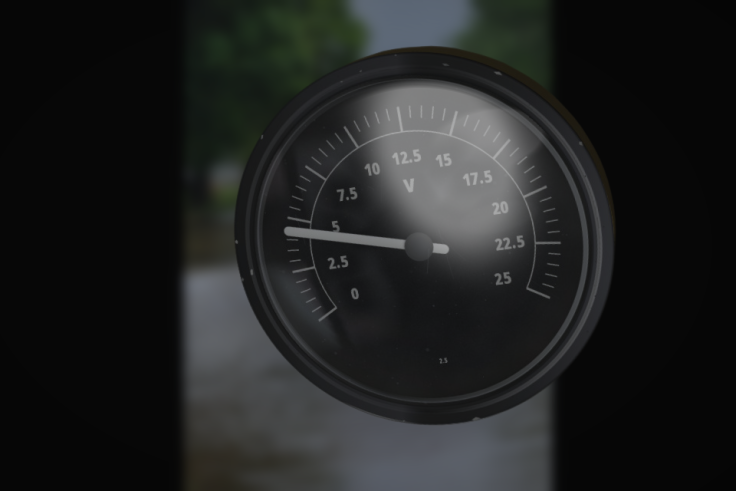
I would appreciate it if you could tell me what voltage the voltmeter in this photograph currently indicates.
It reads 4.5 V
